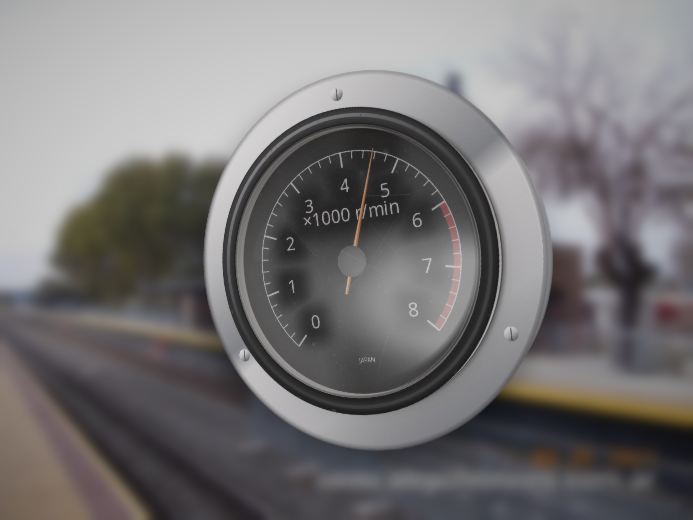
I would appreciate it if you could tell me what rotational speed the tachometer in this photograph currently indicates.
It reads 4600 rpm
